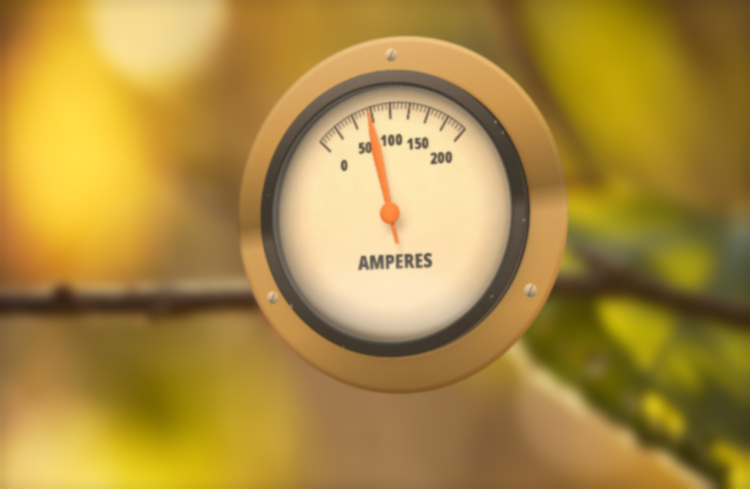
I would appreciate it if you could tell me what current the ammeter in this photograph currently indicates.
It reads 75 A
